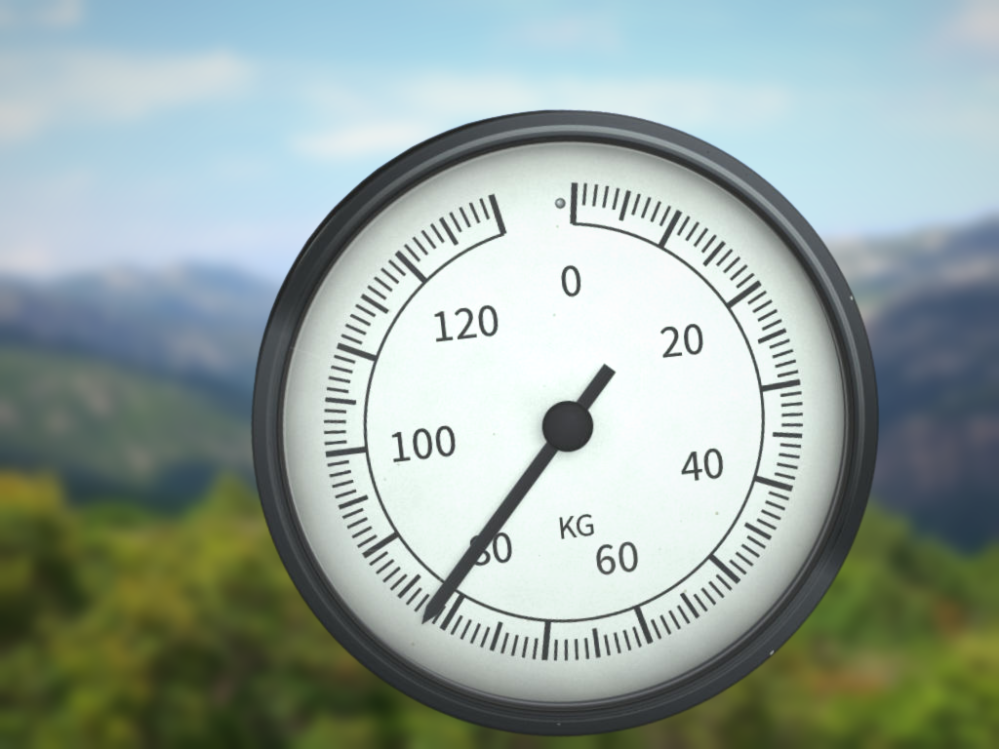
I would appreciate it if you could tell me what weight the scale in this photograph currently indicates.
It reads 82 kg
